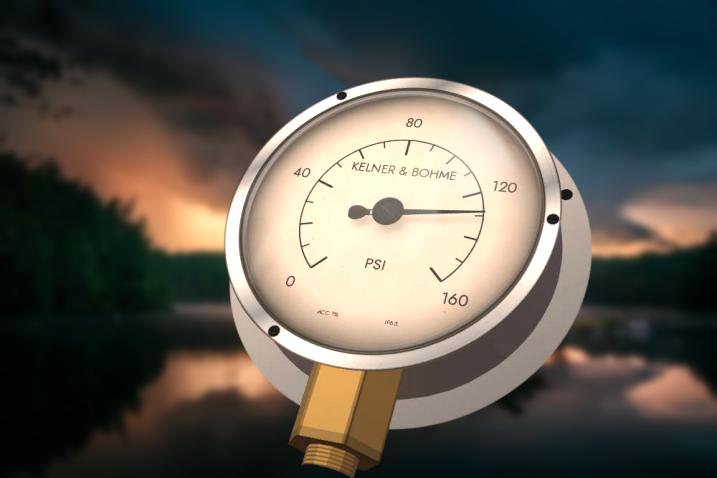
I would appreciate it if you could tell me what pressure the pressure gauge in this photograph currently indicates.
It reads 130 psi
